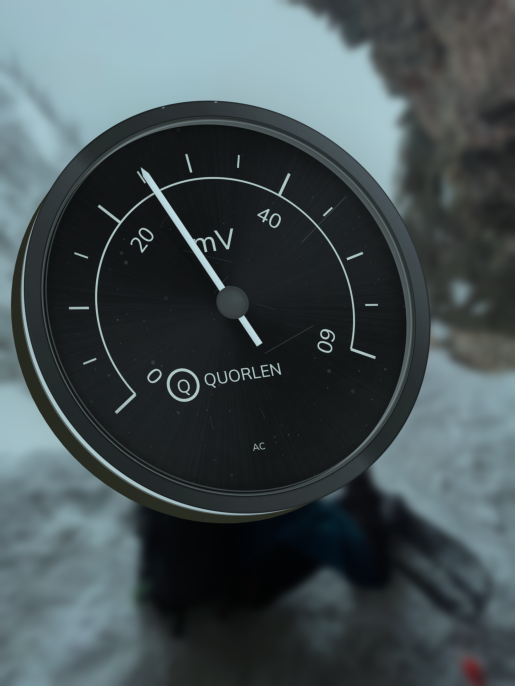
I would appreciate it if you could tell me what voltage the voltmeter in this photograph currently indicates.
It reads 25 mV
